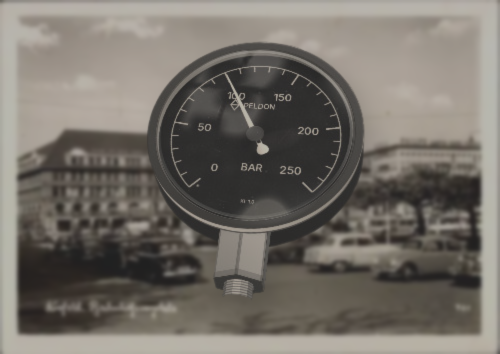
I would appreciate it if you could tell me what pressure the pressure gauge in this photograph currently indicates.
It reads 100 bar
